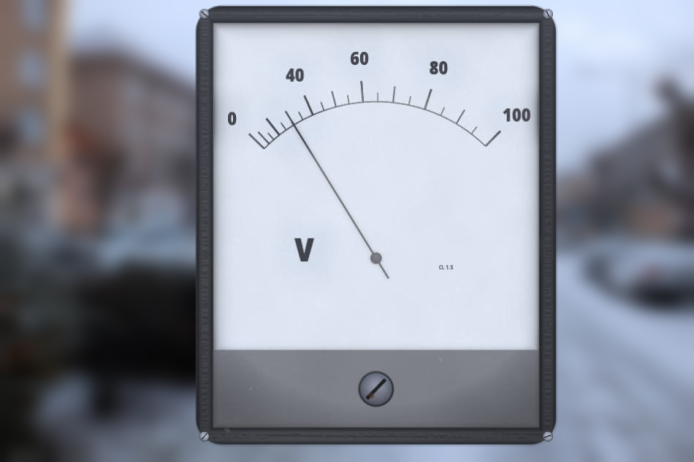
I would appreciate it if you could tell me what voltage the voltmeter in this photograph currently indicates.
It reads 30 V
